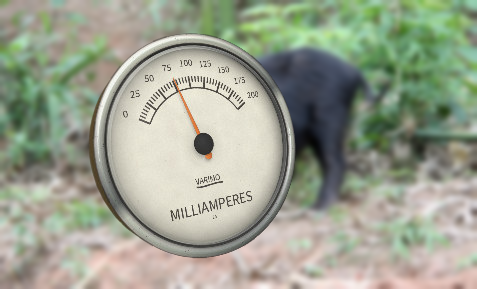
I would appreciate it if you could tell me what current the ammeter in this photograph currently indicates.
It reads 75 mA
